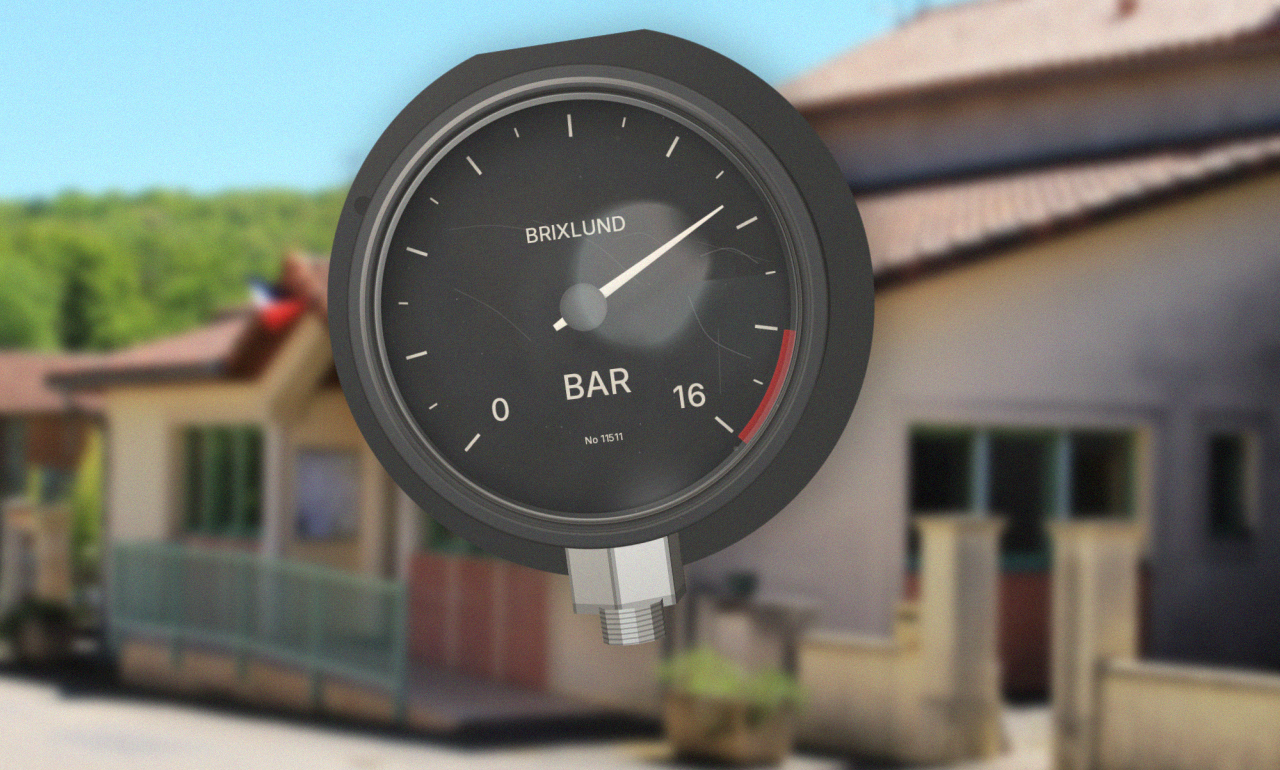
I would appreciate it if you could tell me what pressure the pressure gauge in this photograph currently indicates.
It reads 11.5 bar
